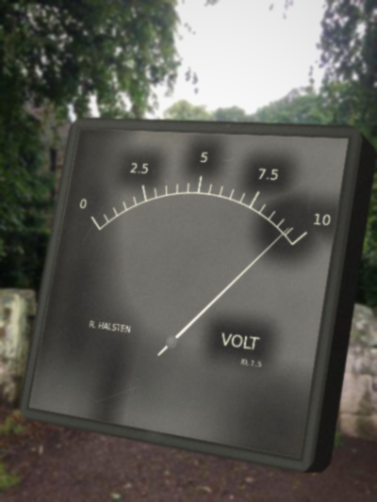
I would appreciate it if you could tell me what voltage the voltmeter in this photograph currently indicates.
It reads 9.5 V
